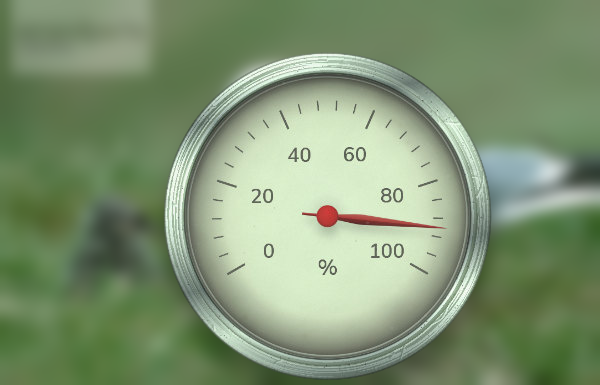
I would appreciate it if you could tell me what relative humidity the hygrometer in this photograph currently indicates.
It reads 90 %
